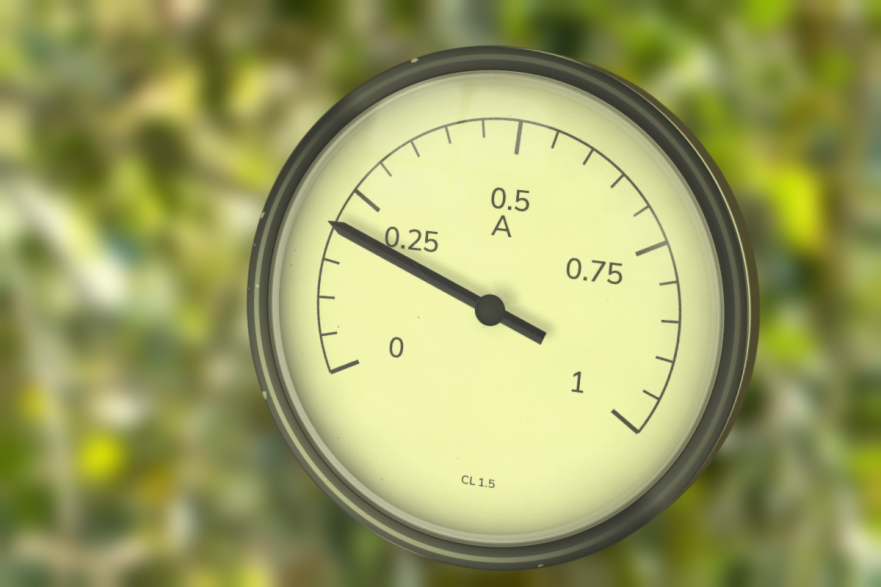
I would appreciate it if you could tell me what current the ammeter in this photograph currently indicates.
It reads 0.2 A
